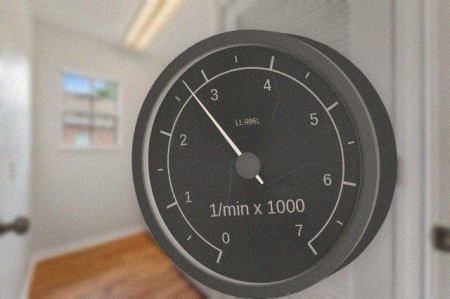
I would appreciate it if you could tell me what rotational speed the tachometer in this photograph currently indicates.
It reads 2750 rpm
